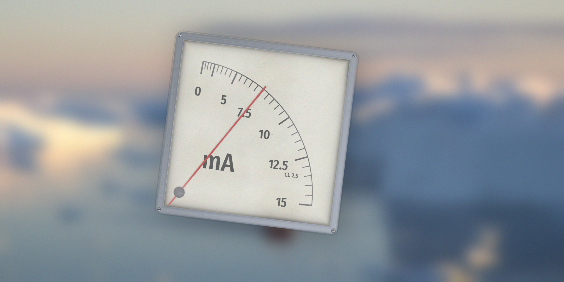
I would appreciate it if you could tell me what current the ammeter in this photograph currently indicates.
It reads 7.5 mA
